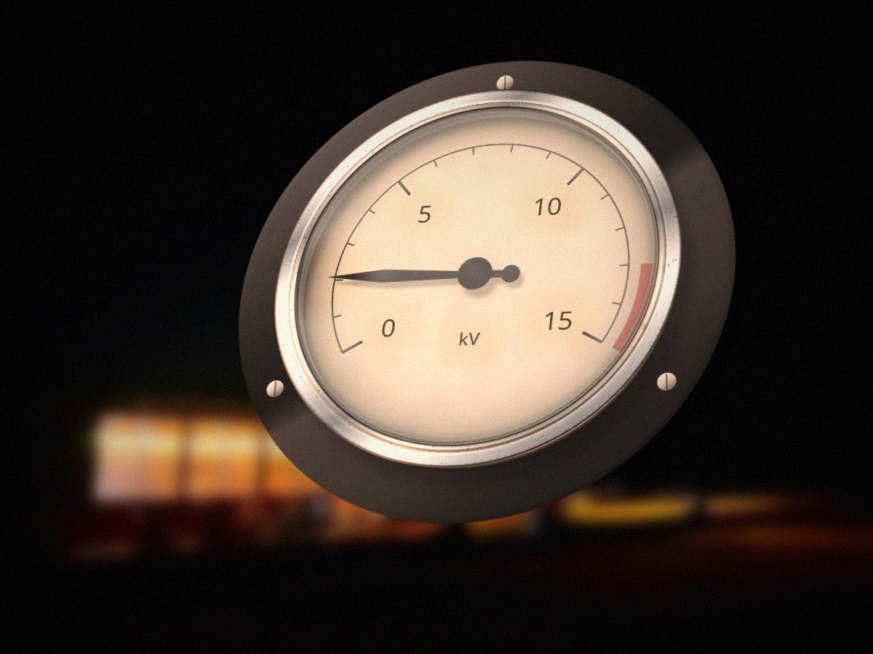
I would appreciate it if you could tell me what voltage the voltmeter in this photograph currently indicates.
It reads 2 kV
